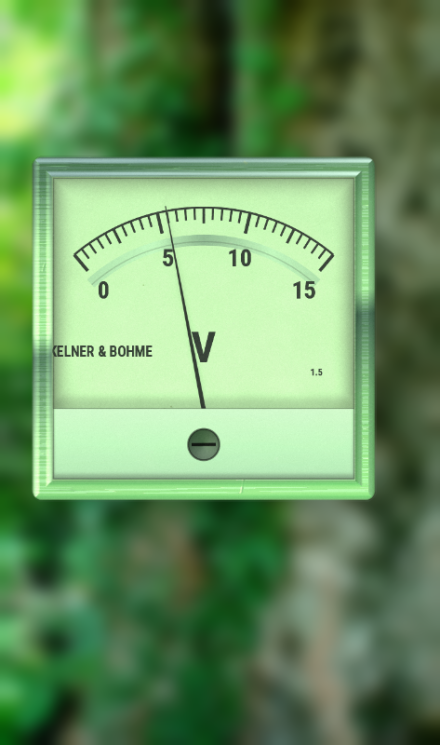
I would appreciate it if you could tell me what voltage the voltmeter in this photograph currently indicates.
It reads 5.5 V
